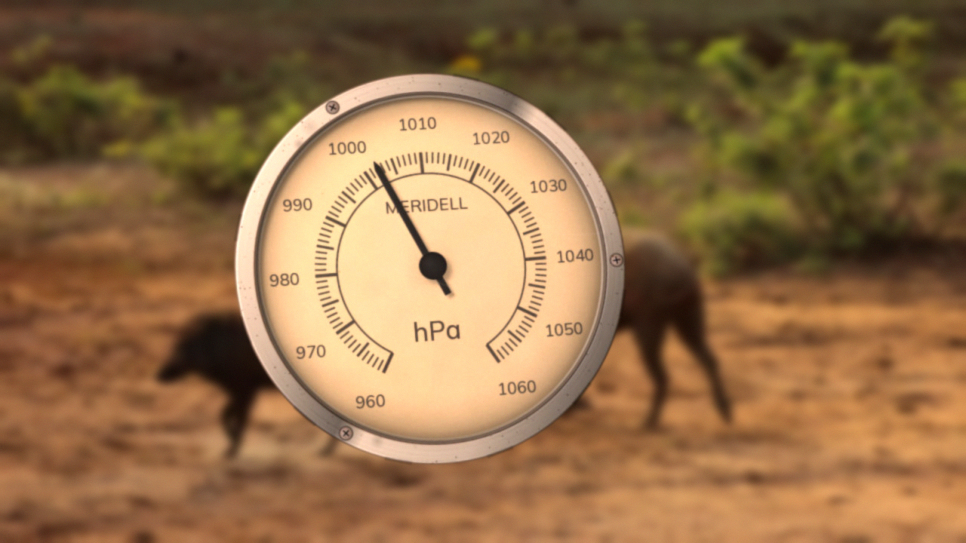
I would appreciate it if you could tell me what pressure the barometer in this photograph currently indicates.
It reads 1002 hPa
